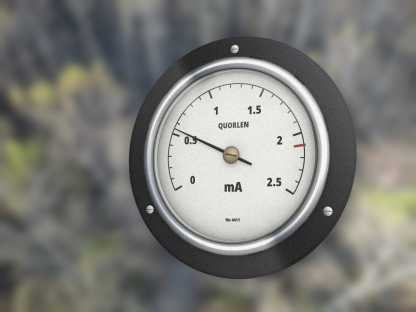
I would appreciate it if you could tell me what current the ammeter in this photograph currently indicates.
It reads 0.55 mA
